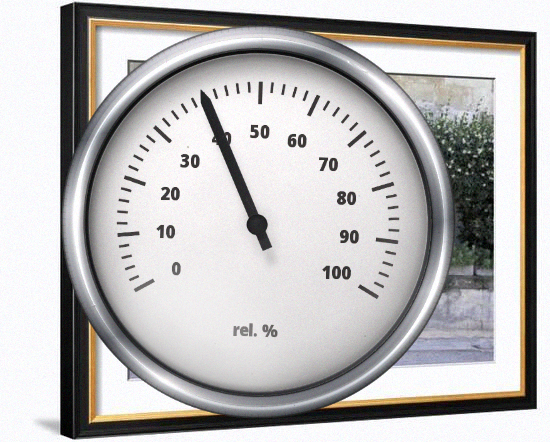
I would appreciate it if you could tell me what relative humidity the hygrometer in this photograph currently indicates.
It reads 40 %
